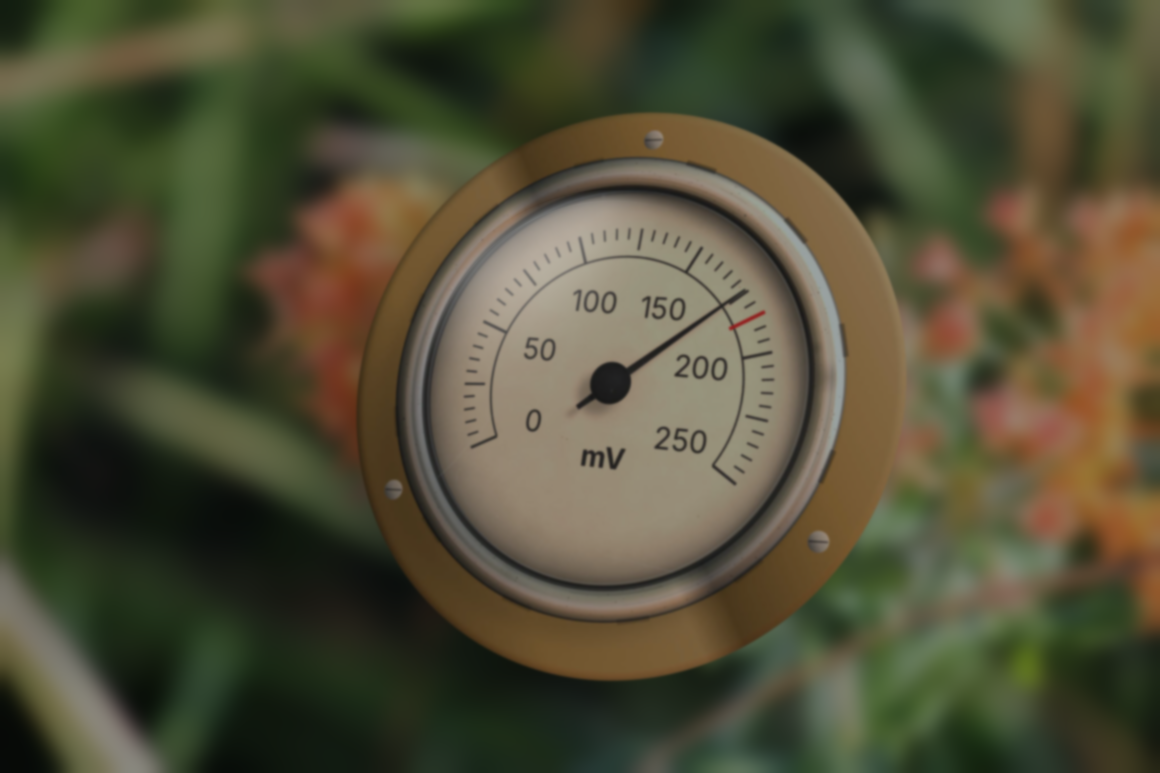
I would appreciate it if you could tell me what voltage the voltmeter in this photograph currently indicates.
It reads 175 mV
